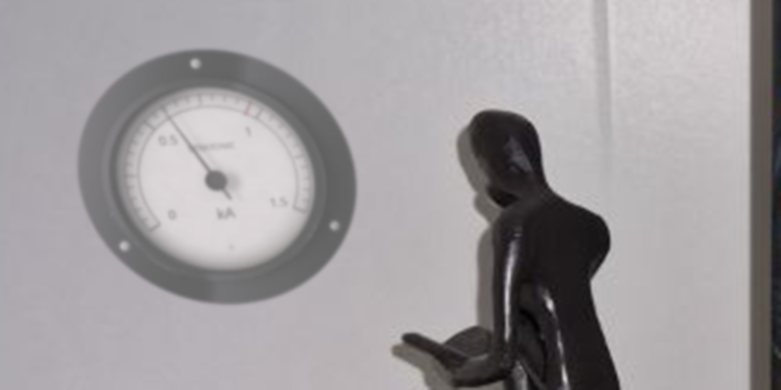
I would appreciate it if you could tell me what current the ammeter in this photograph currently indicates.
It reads 0.6 kA
